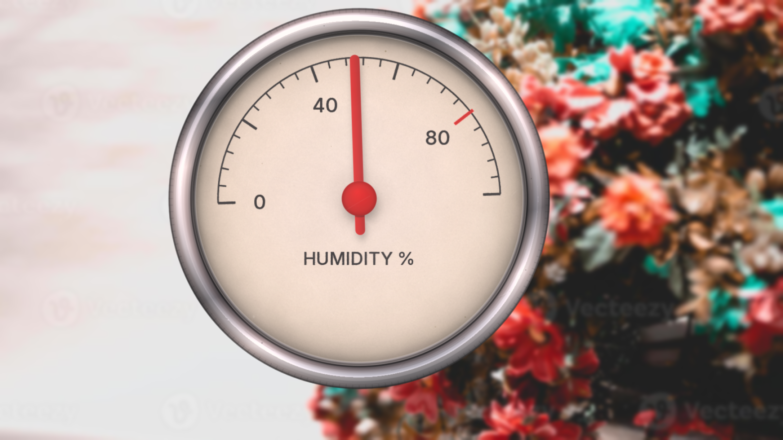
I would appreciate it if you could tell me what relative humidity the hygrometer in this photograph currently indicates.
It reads 50 %
